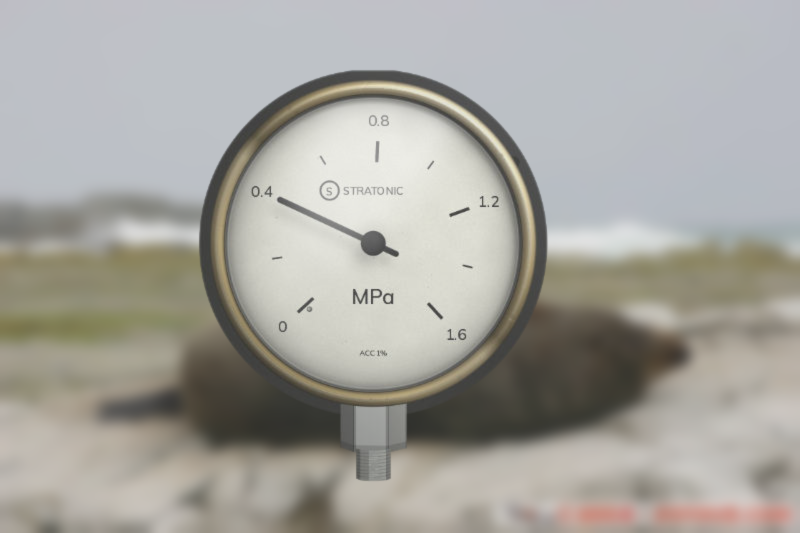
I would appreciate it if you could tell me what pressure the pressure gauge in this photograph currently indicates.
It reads 0.4 MPa
